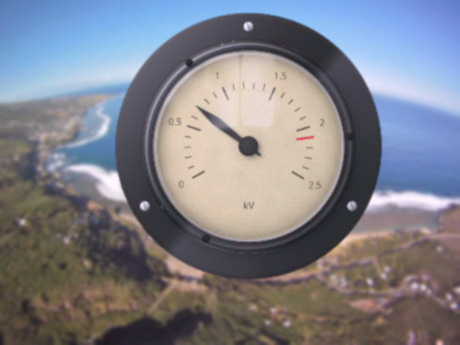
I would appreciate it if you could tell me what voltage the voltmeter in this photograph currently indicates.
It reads 0.7 kV
